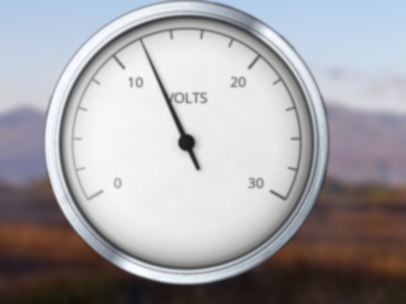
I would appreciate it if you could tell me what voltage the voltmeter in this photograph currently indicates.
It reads 12 V
